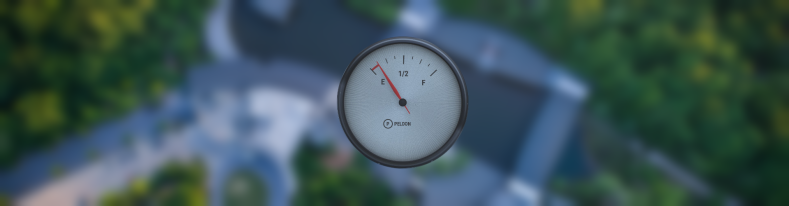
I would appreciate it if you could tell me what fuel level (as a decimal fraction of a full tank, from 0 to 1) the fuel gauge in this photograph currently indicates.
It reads 0.125
